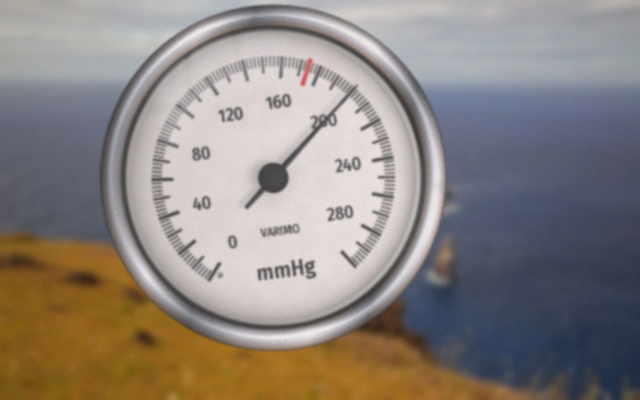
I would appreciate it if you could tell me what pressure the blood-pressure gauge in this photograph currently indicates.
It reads 200 mmHg
